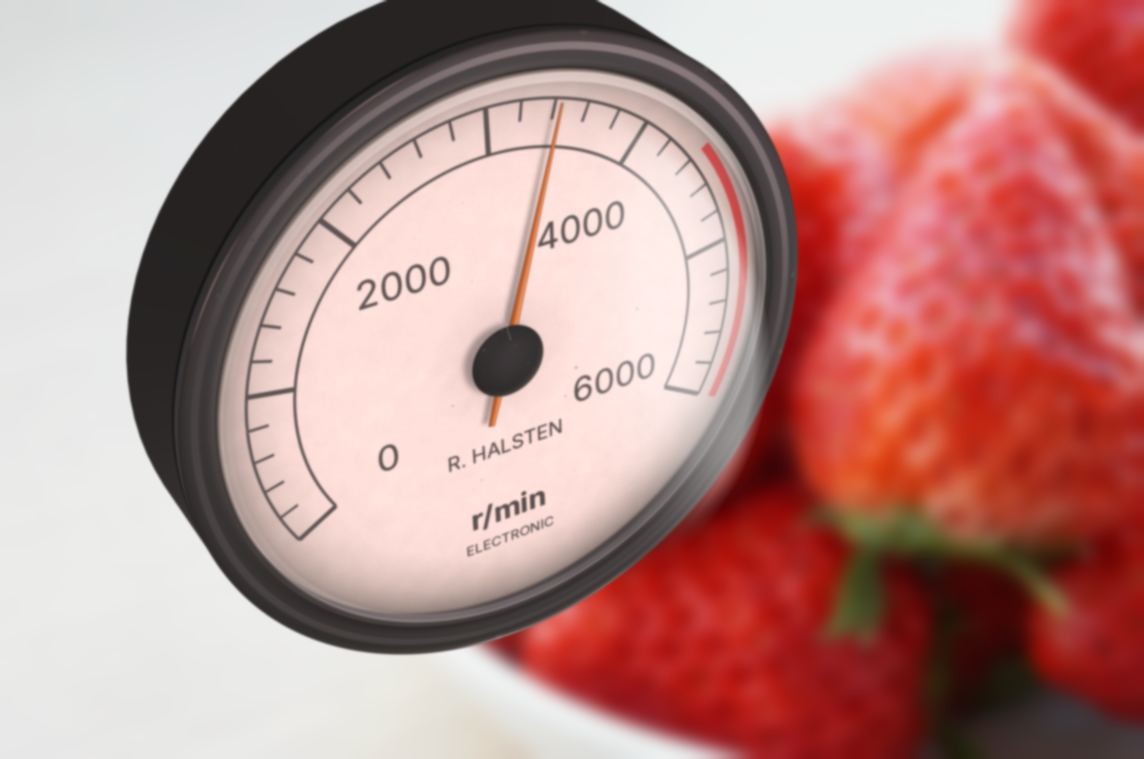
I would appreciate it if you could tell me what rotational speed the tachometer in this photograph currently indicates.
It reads 3400 rpm
